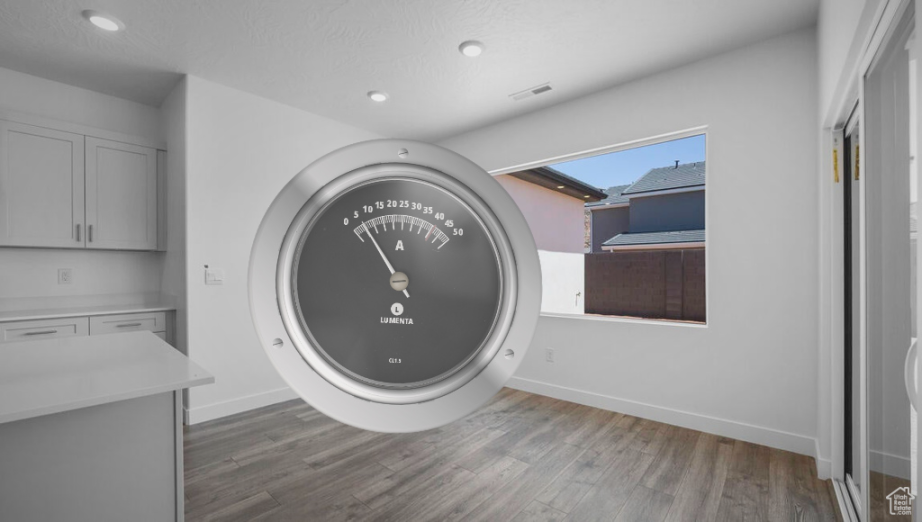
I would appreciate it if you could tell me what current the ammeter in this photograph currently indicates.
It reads 5 A
